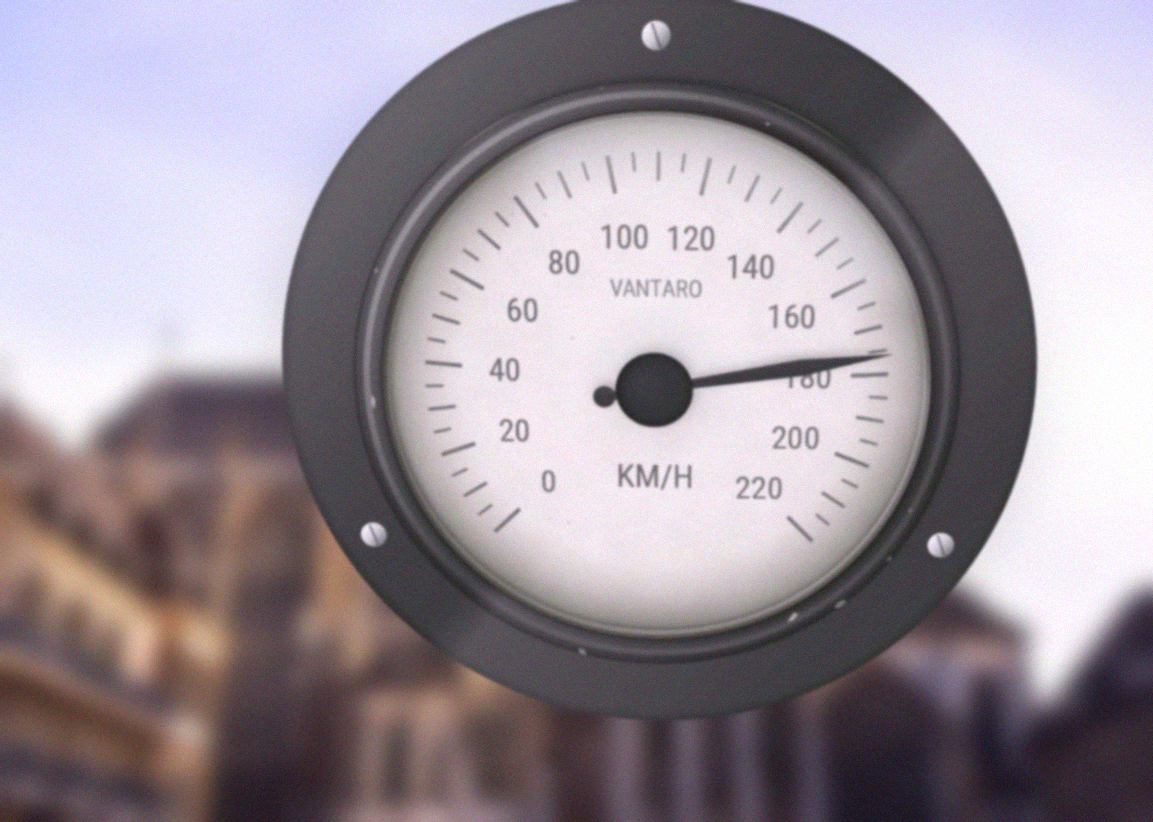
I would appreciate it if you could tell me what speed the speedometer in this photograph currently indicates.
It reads 175 km/h
